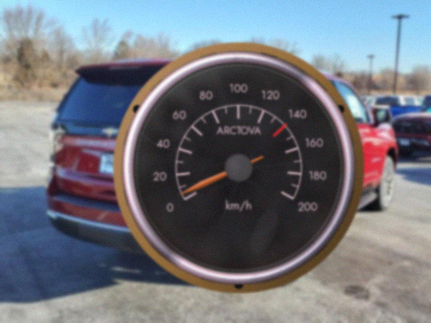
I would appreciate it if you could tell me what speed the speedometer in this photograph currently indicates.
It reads 5 km/h
